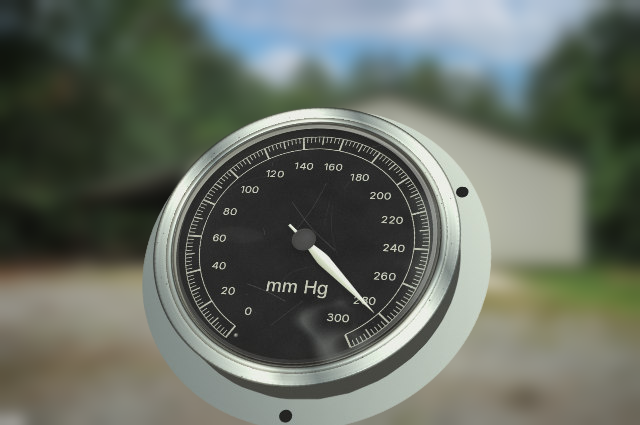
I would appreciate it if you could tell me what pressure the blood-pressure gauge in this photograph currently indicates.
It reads 282 mmHg
